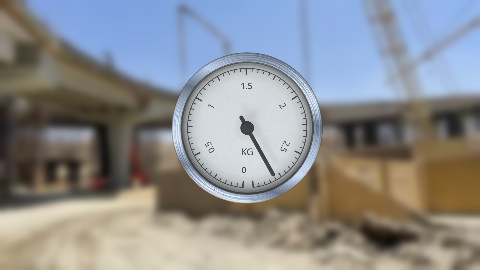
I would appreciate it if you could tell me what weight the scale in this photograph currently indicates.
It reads 2.8 kg
